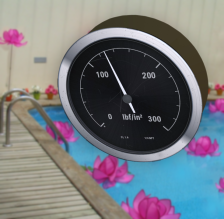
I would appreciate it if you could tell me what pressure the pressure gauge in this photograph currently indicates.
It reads 130 psi
